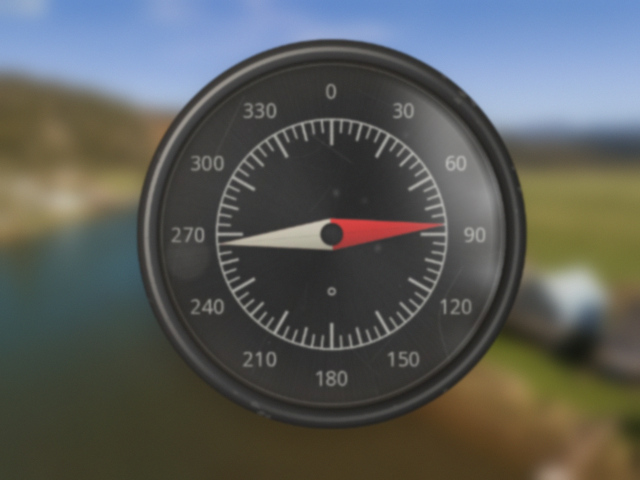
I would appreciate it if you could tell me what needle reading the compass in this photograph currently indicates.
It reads 85 °
